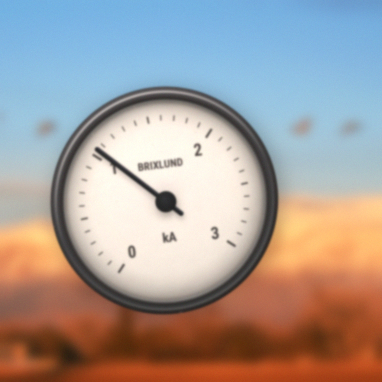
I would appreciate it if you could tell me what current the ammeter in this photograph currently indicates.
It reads 1.05 kA
